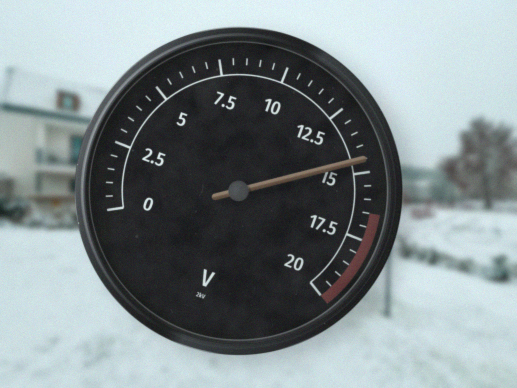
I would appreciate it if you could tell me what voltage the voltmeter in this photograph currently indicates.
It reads 14.5 V
